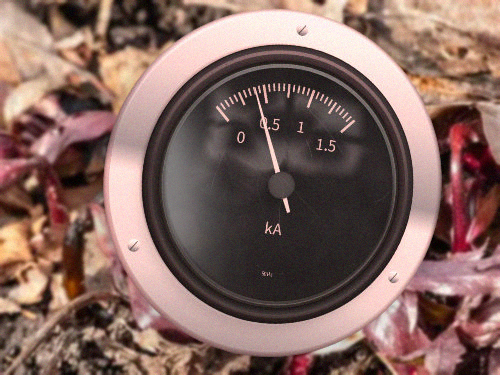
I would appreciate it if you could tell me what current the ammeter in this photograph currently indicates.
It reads 0.4 kA
